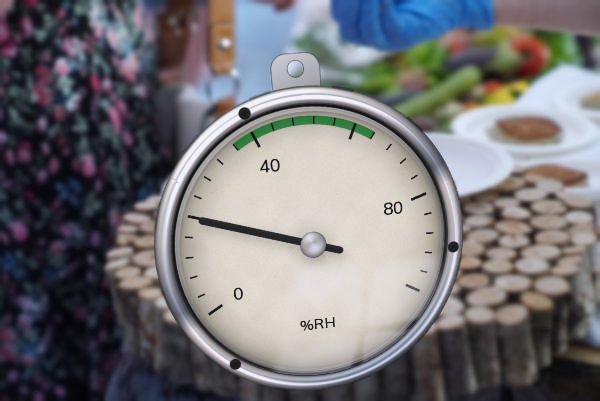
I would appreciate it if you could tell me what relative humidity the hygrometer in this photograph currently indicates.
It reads 20 %
